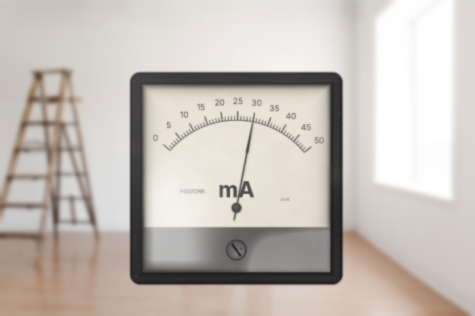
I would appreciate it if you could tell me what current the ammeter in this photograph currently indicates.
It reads 30 mA
